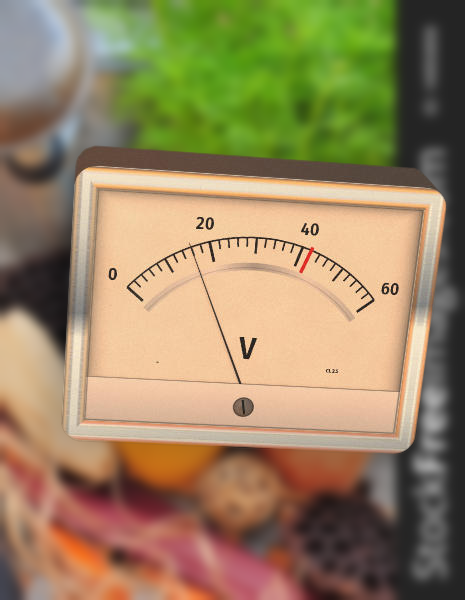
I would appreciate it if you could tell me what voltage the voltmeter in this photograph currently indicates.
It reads 16 V
